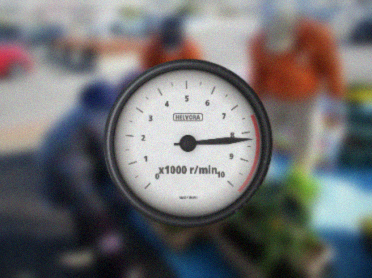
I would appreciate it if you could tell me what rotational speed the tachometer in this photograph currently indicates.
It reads 8250 rpm
